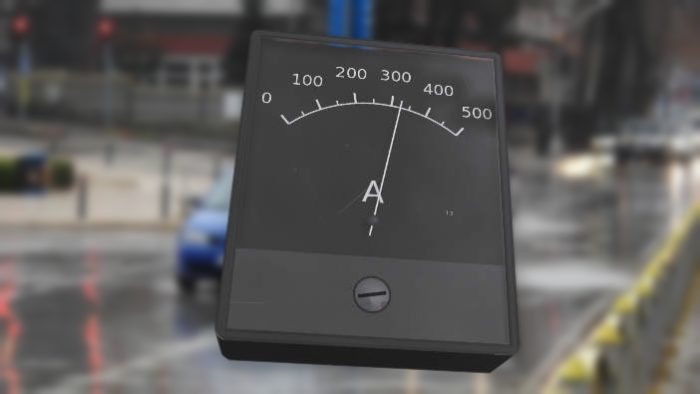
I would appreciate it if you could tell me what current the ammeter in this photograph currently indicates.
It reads 325 A
